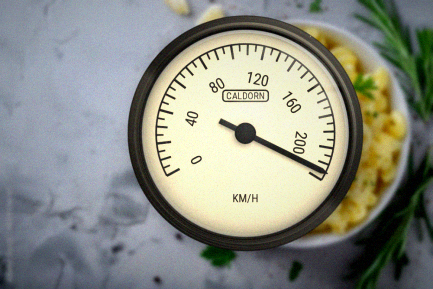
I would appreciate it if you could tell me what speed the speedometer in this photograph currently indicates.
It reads 215 km/h
